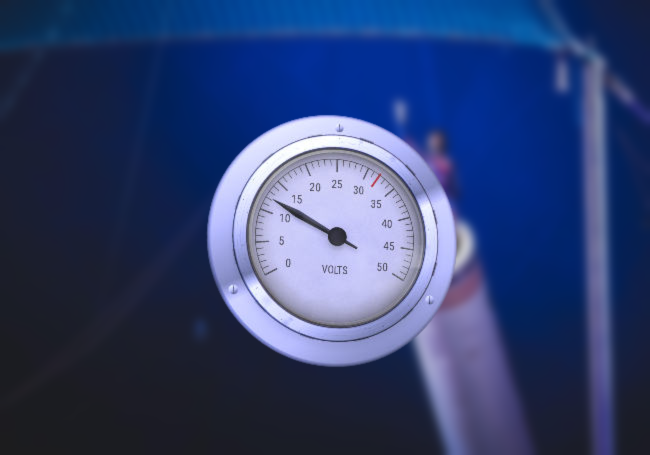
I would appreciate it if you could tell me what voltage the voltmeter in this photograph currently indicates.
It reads 12 V
